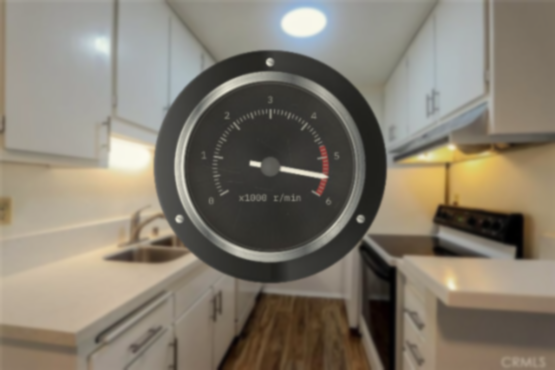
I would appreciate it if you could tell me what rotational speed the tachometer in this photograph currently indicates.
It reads 5500 rpm
